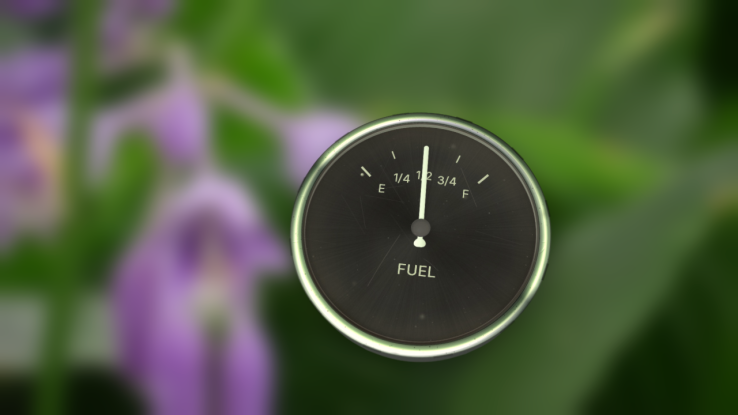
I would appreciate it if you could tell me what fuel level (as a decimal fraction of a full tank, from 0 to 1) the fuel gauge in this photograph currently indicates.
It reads 0.5
